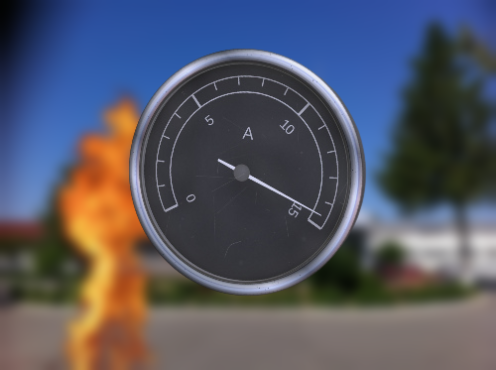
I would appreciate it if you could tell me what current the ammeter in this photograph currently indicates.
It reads 14.5 A
